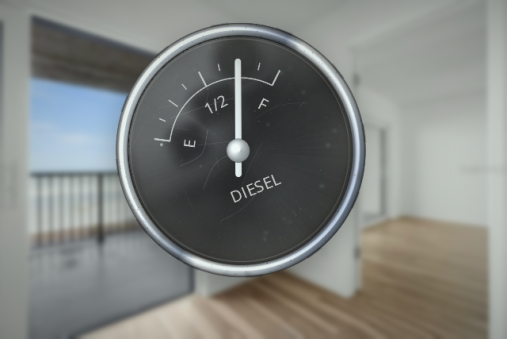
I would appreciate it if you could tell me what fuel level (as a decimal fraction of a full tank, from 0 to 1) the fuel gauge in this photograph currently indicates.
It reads 0.75
